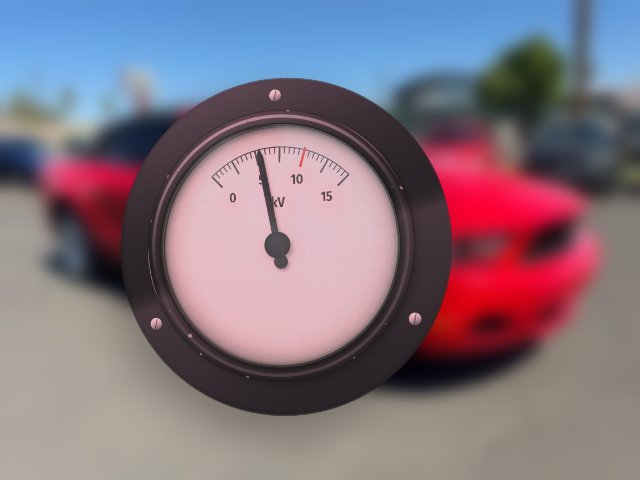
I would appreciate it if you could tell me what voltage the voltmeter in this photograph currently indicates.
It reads 5.5 kV
